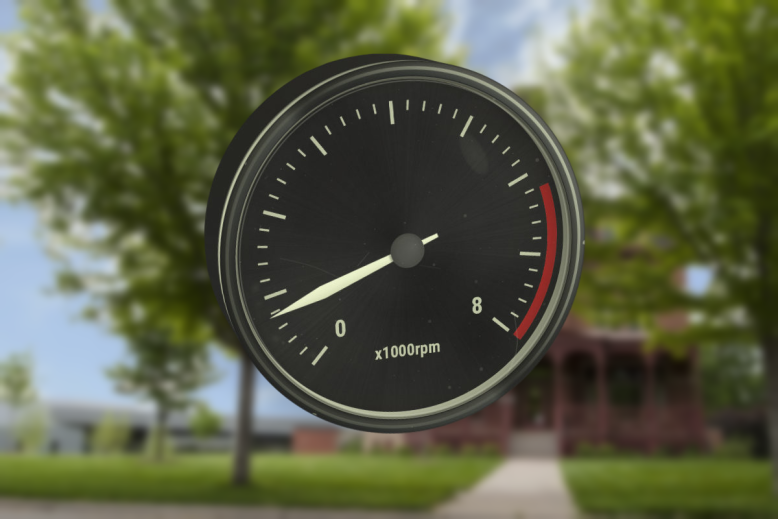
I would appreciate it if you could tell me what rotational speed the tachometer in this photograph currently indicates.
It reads 800 rpm
